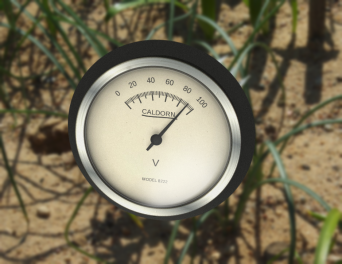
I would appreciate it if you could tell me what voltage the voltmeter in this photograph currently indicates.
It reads 90 V
